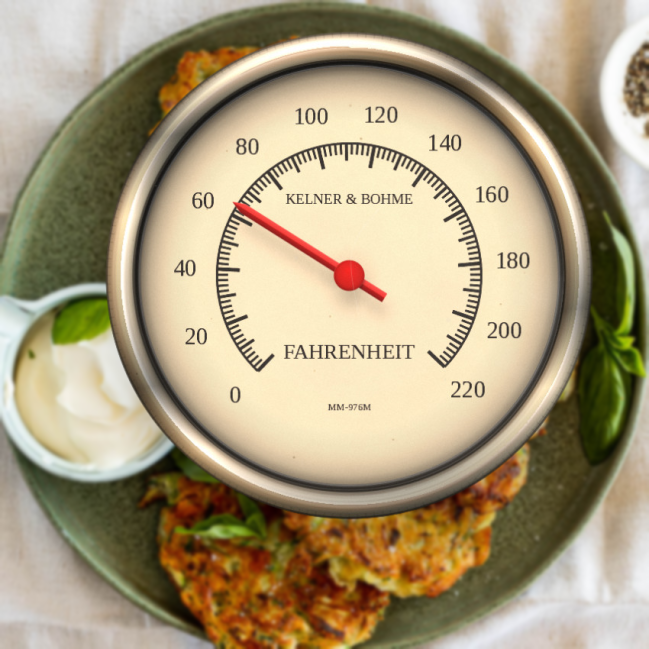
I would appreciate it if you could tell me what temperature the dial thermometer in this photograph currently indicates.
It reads 64 °F
